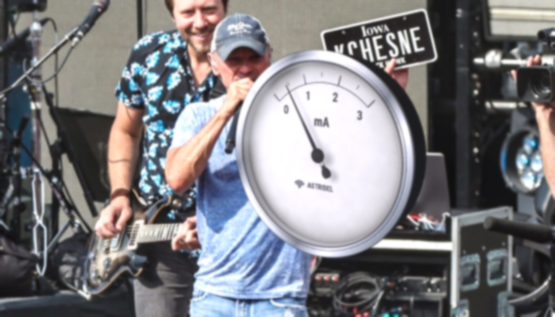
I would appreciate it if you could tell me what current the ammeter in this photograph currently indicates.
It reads 0.5 mA
